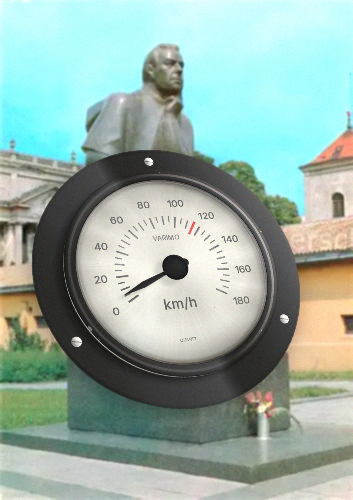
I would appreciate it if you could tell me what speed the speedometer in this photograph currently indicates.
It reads 5 km/h
